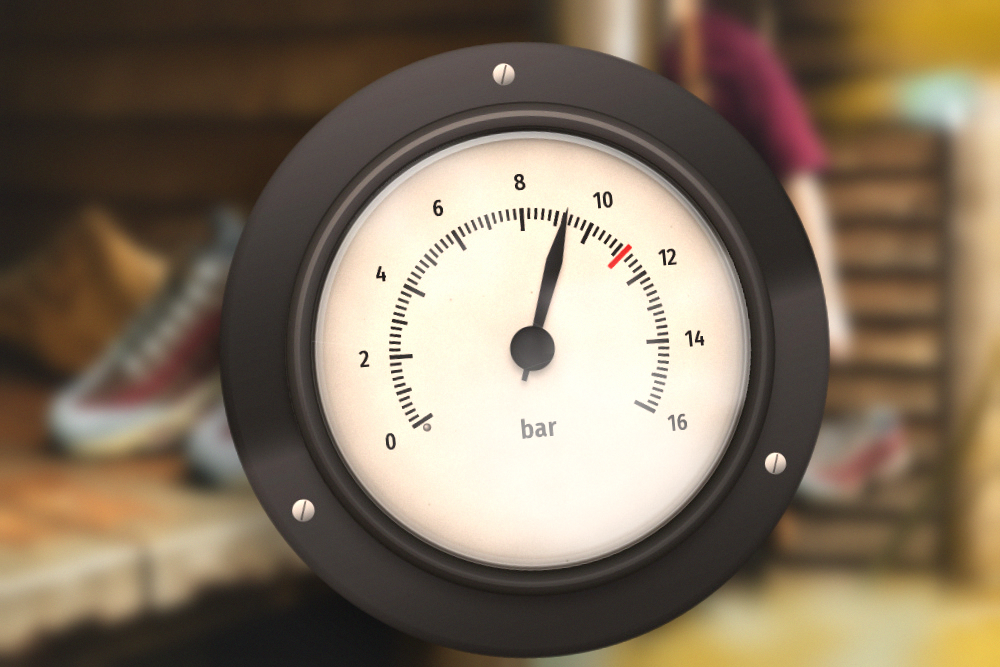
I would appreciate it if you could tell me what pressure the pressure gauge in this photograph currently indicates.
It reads 9.2 bar
